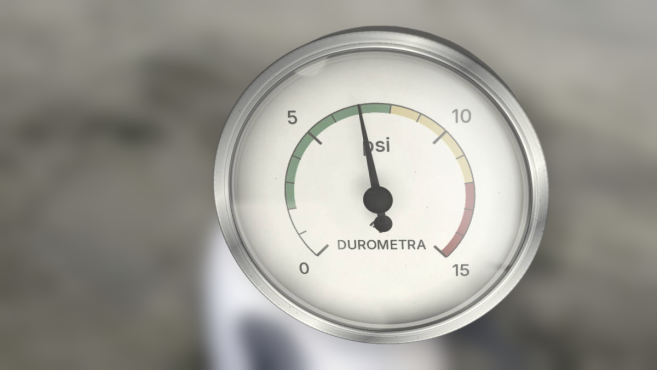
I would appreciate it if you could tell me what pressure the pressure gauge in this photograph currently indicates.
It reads 7 psi
